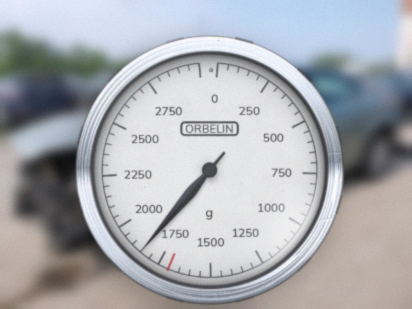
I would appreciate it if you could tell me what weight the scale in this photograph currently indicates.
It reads 1850 g
